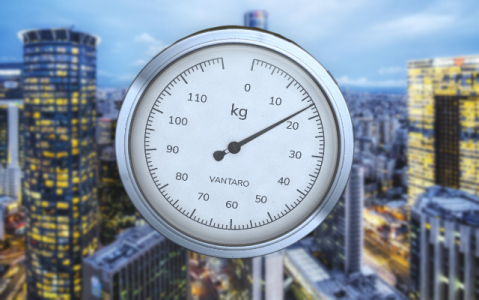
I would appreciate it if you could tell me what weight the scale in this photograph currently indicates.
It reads 17 kg
